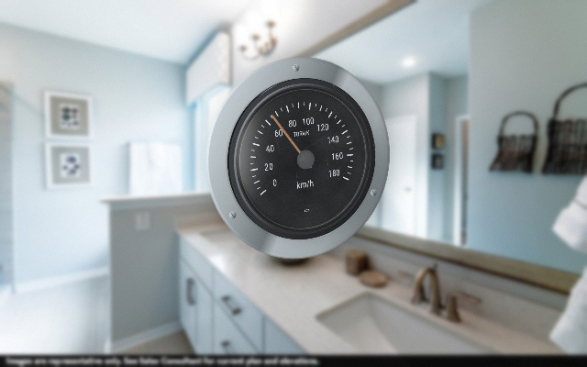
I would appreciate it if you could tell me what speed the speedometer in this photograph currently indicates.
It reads 65 km/h
